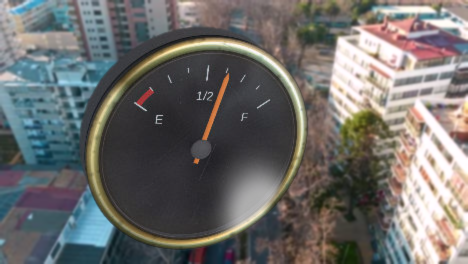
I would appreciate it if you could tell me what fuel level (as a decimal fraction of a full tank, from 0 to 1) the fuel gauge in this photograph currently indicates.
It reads 0.625
